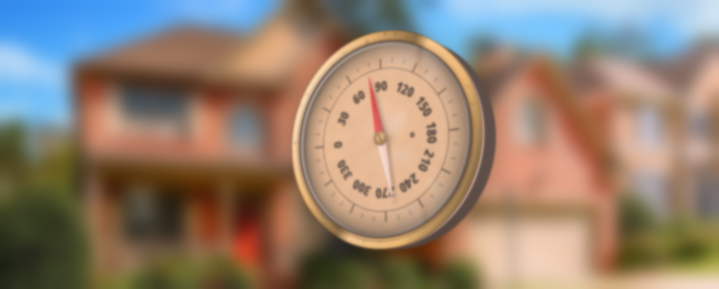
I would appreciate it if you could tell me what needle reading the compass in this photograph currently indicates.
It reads 80 °
